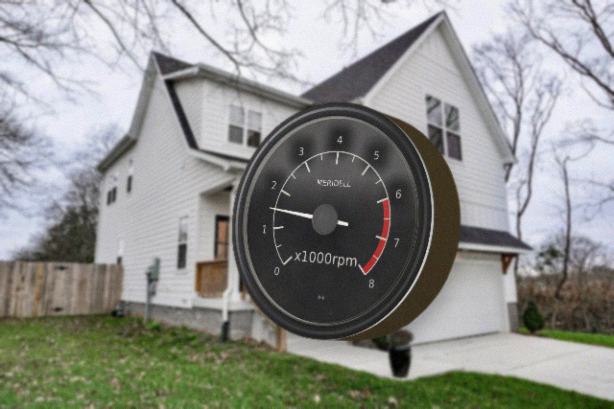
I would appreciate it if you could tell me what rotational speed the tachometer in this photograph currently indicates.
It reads 1500 rpm
